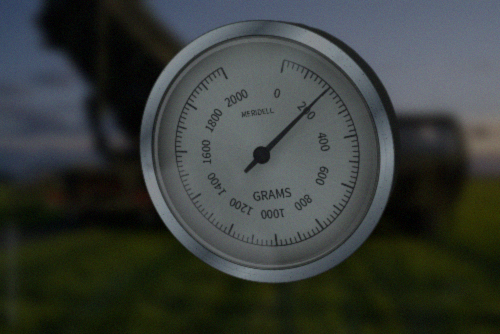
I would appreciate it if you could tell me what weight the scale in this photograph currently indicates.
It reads 200 g
